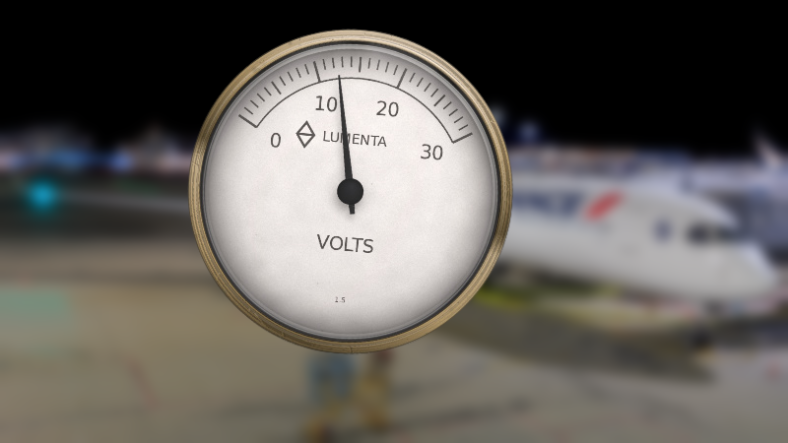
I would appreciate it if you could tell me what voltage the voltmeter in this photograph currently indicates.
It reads 12.5 V
